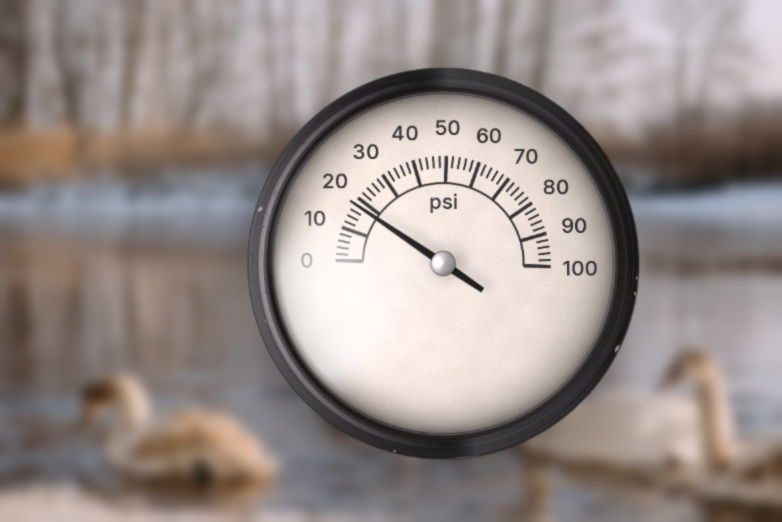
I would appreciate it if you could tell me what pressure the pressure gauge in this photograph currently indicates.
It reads 18 psi
